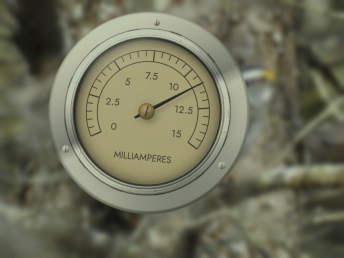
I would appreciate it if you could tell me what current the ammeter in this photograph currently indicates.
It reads 11 mA
